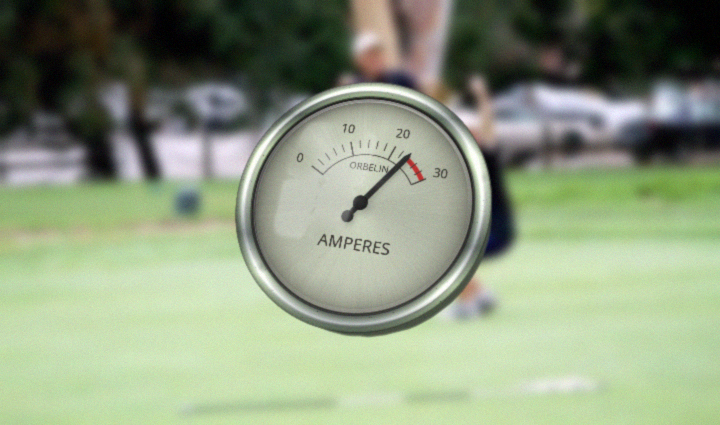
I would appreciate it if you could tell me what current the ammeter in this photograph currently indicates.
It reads 24 A
